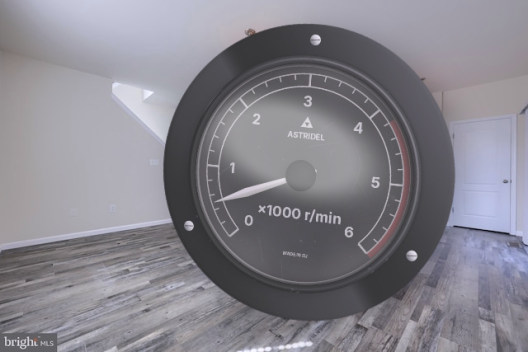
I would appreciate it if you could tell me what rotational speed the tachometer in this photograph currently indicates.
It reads 500 rpm
